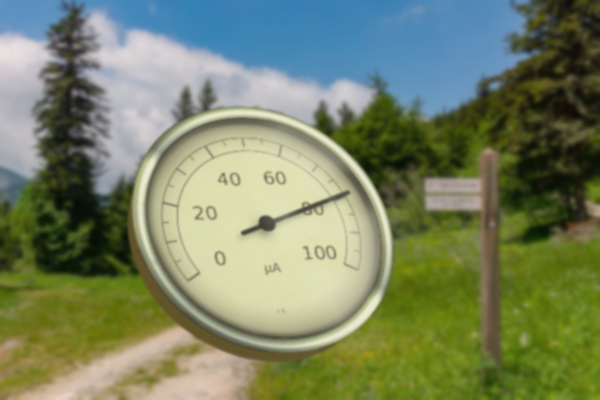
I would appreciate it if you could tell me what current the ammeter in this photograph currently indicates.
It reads 80 µA
